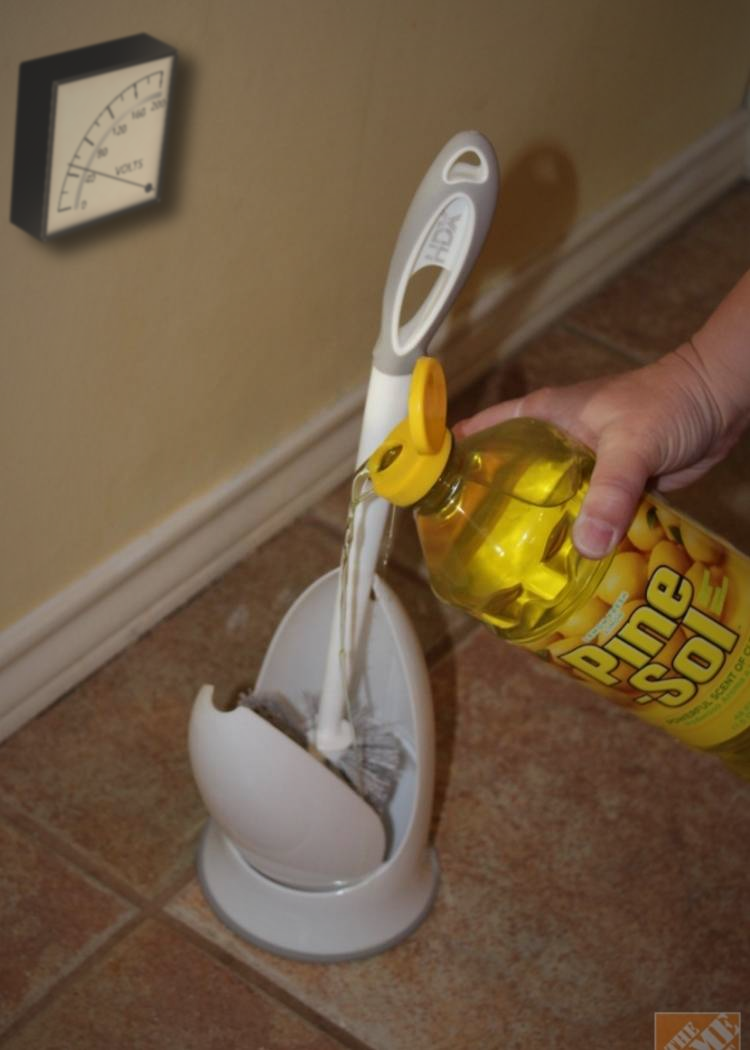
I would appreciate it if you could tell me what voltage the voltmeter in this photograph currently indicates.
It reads 50 V
